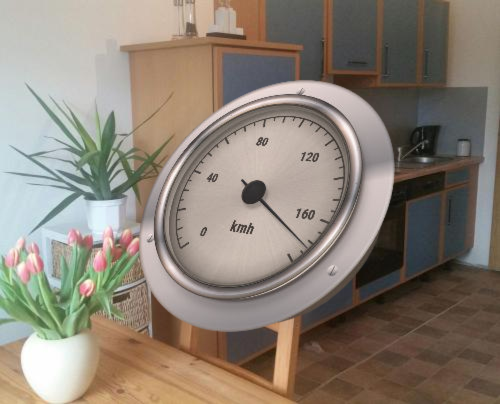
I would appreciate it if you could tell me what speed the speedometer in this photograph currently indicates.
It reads 172.5 km/h
